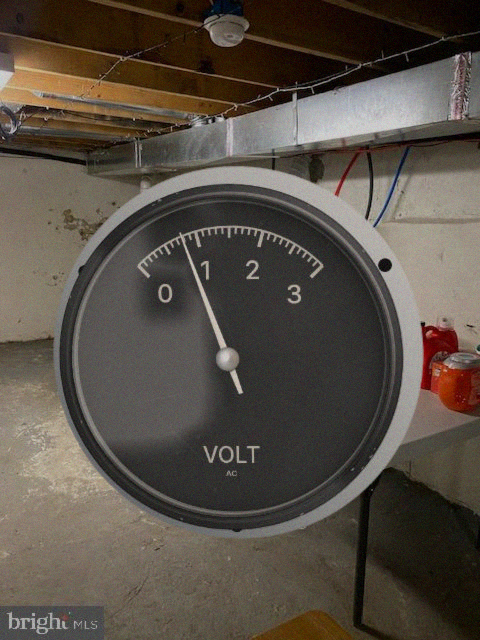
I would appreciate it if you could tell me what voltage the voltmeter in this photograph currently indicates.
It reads 0.8 V
